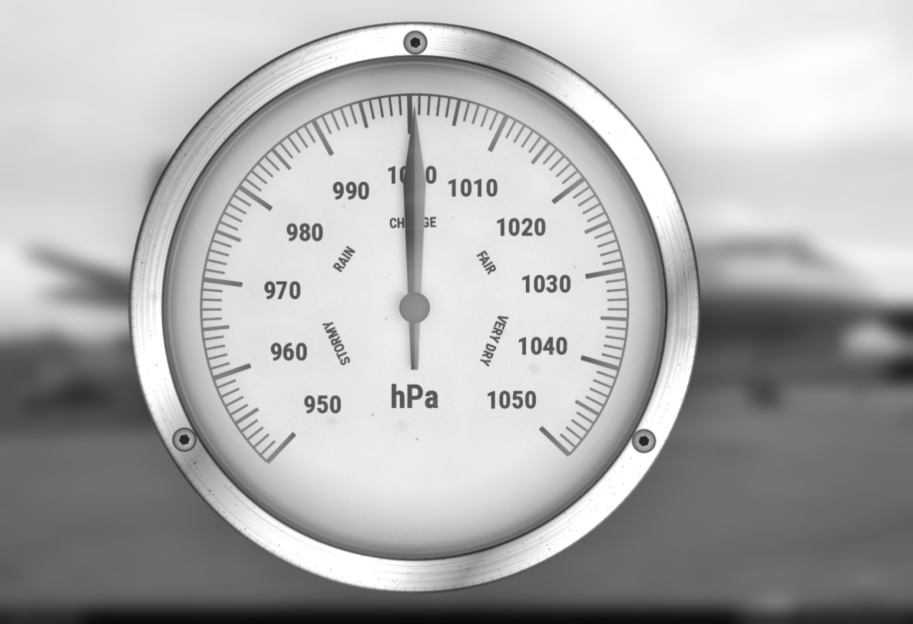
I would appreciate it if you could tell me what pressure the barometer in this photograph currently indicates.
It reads 1000.5 hPa
